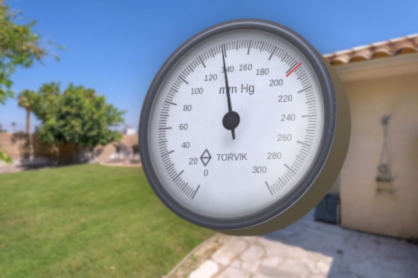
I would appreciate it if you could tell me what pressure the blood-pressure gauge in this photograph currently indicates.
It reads 140 mmHg
